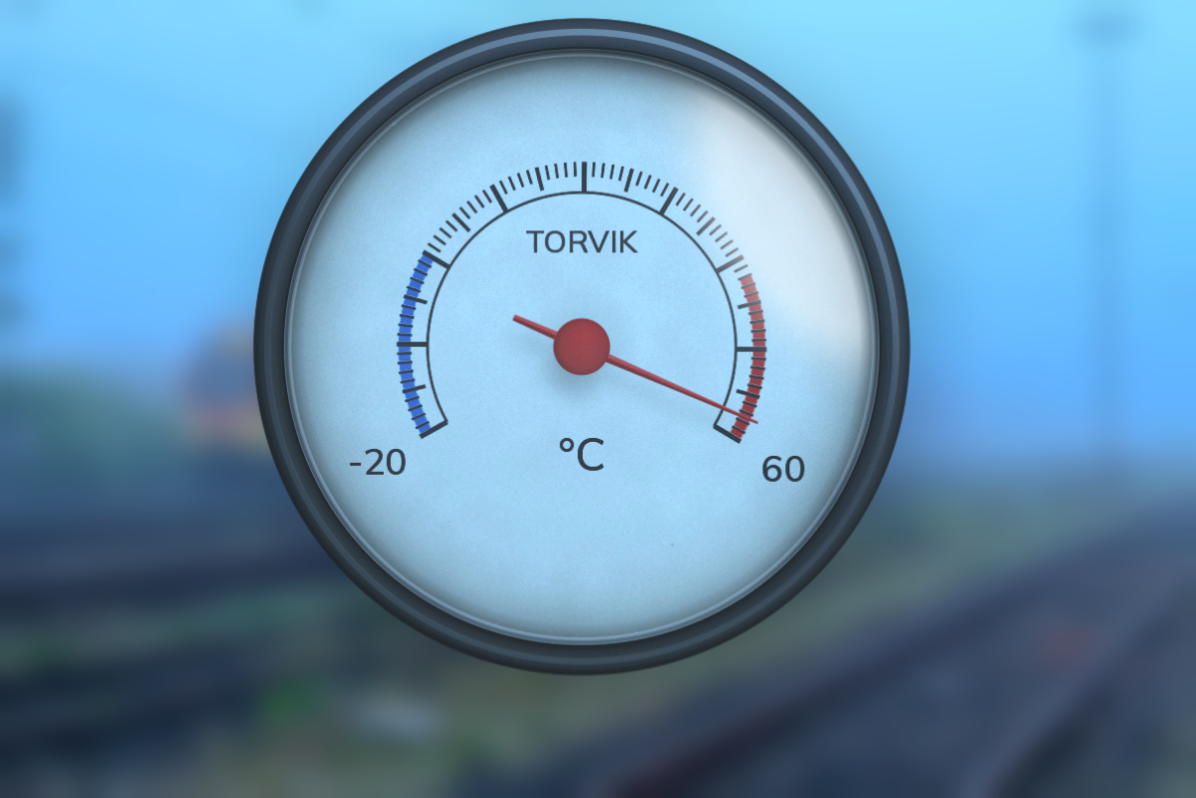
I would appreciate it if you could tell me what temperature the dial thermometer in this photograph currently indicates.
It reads 57.5 °C
